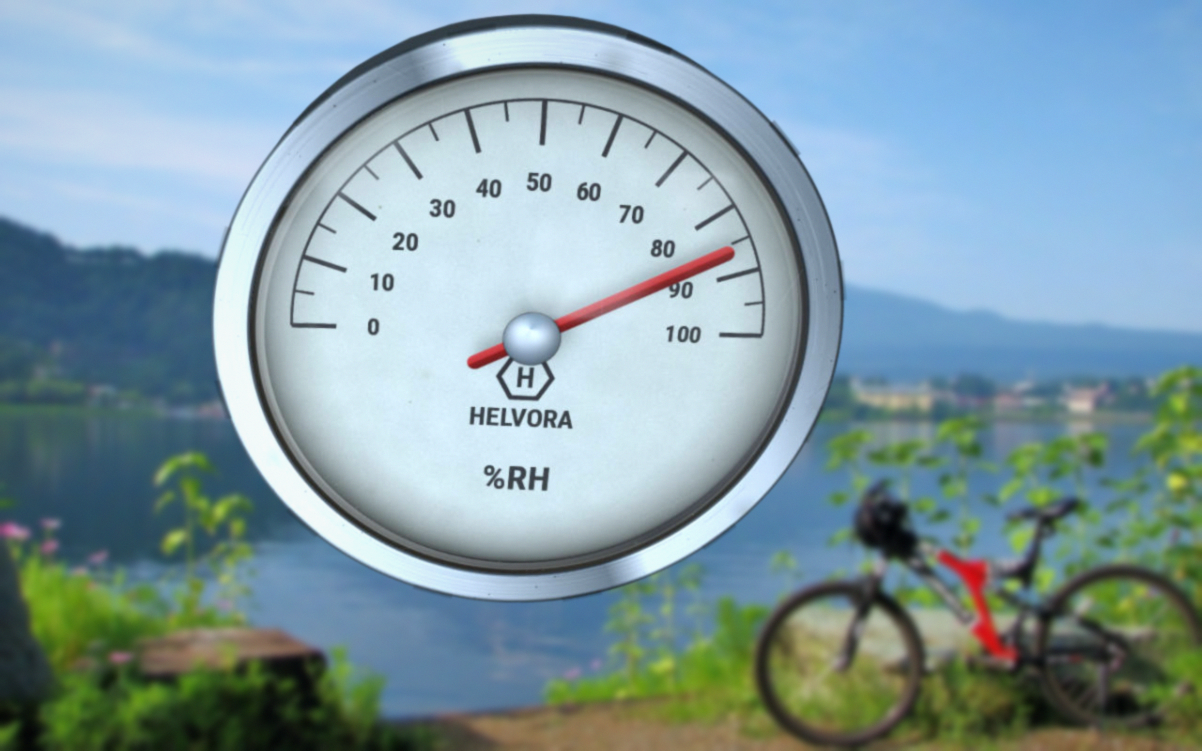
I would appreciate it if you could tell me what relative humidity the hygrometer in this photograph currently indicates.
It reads 85 %
